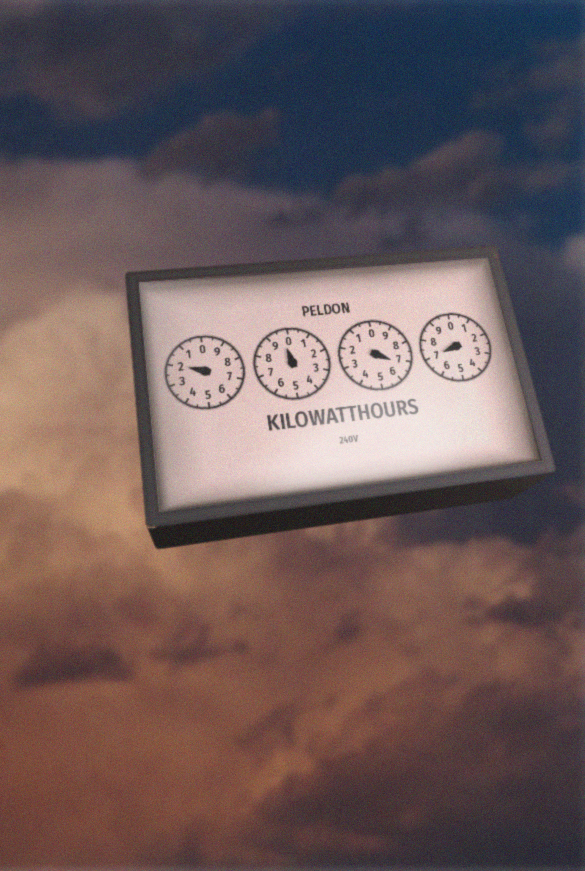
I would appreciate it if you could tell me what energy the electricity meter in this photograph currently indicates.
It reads 1967 kWh
